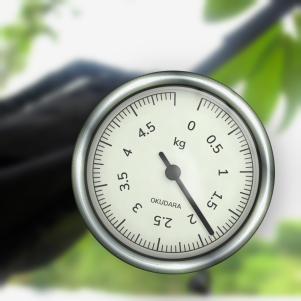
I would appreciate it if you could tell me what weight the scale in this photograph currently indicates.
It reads 1.85 kg
